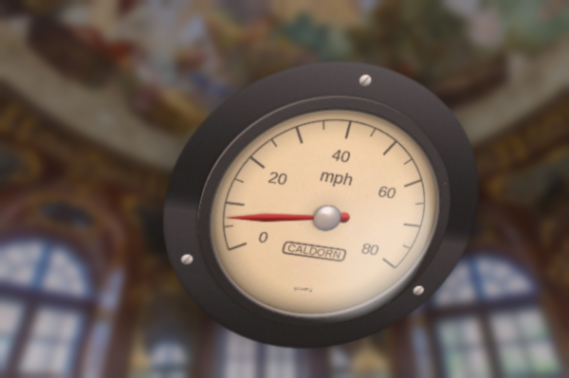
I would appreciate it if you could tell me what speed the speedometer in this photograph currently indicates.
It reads 7.5 mph
